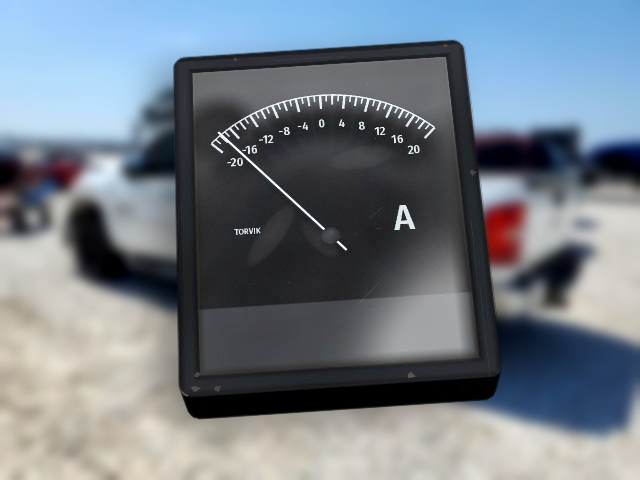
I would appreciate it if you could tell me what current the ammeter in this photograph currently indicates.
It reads -18 A
